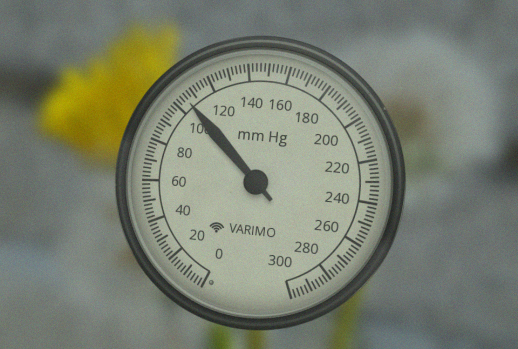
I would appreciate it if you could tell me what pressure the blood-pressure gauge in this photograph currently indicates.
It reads 106 mmHg
